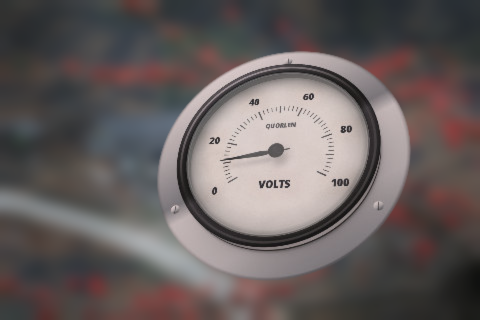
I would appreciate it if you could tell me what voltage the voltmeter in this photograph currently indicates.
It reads 10 V
